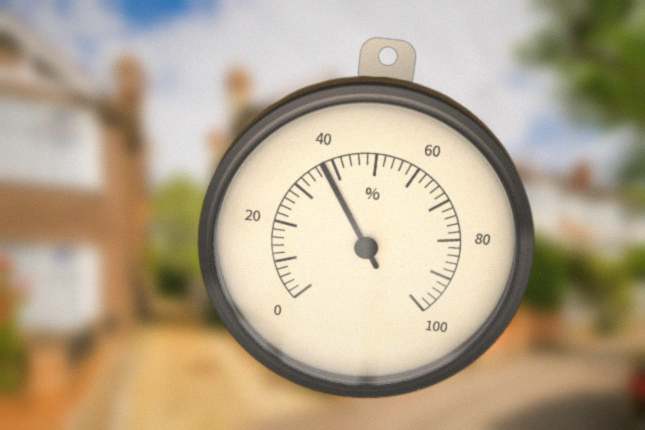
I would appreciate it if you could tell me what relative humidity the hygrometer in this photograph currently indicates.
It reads 38 %
